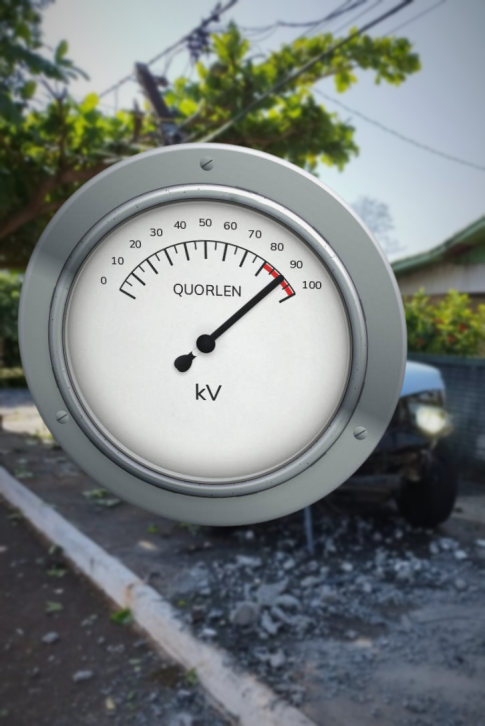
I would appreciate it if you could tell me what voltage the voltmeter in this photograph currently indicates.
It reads 90 kV
